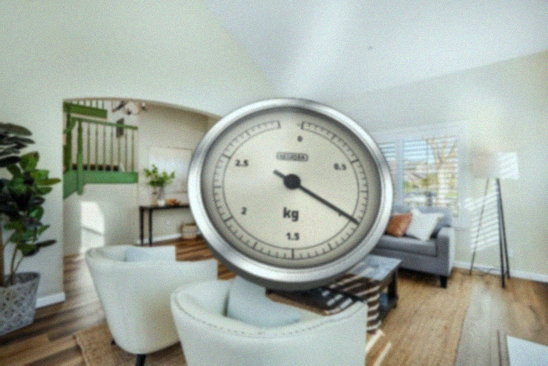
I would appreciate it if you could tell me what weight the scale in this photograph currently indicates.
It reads 1 kg
